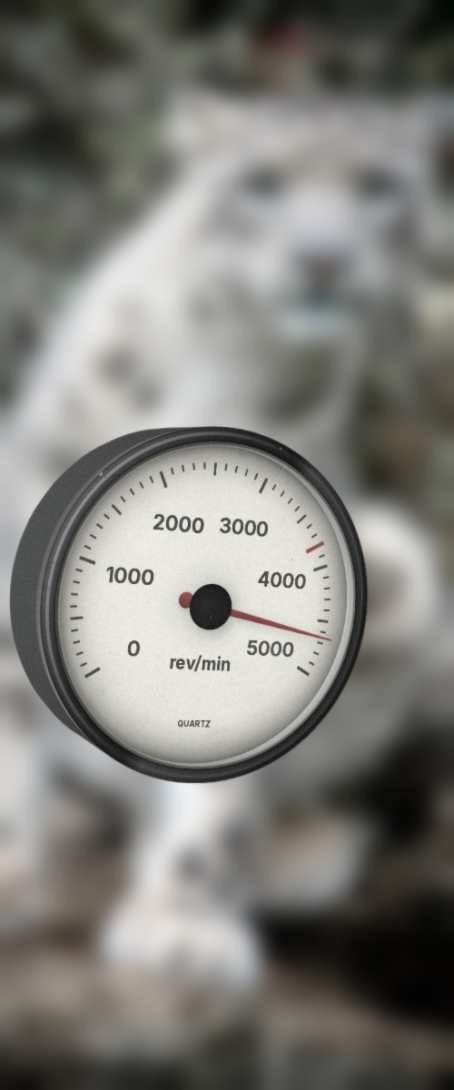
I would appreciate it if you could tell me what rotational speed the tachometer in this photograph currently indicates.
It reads 4650 rpm
